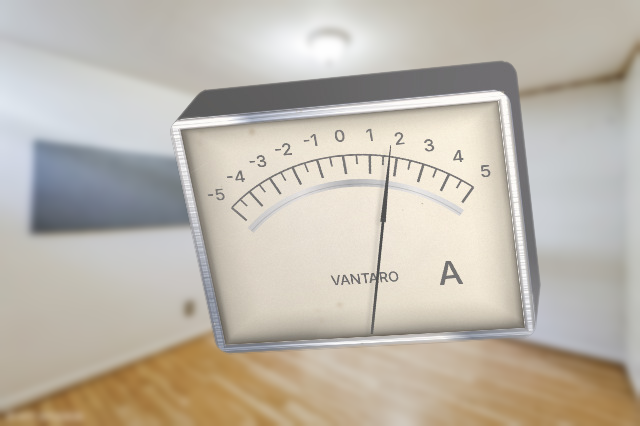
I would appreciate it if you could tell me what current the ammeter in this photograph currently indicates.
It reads 1.75 A
